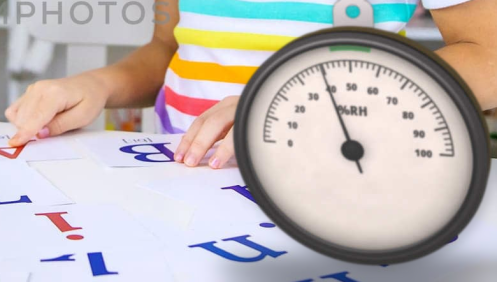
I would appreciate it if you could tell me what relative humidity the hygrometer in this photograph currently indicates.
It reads 40 %
